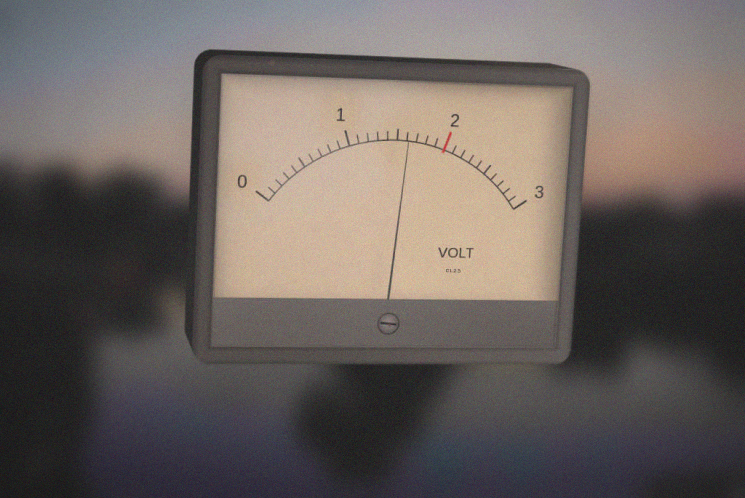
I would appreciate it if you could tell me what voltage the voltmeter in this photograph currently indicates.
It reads 1.6 V
